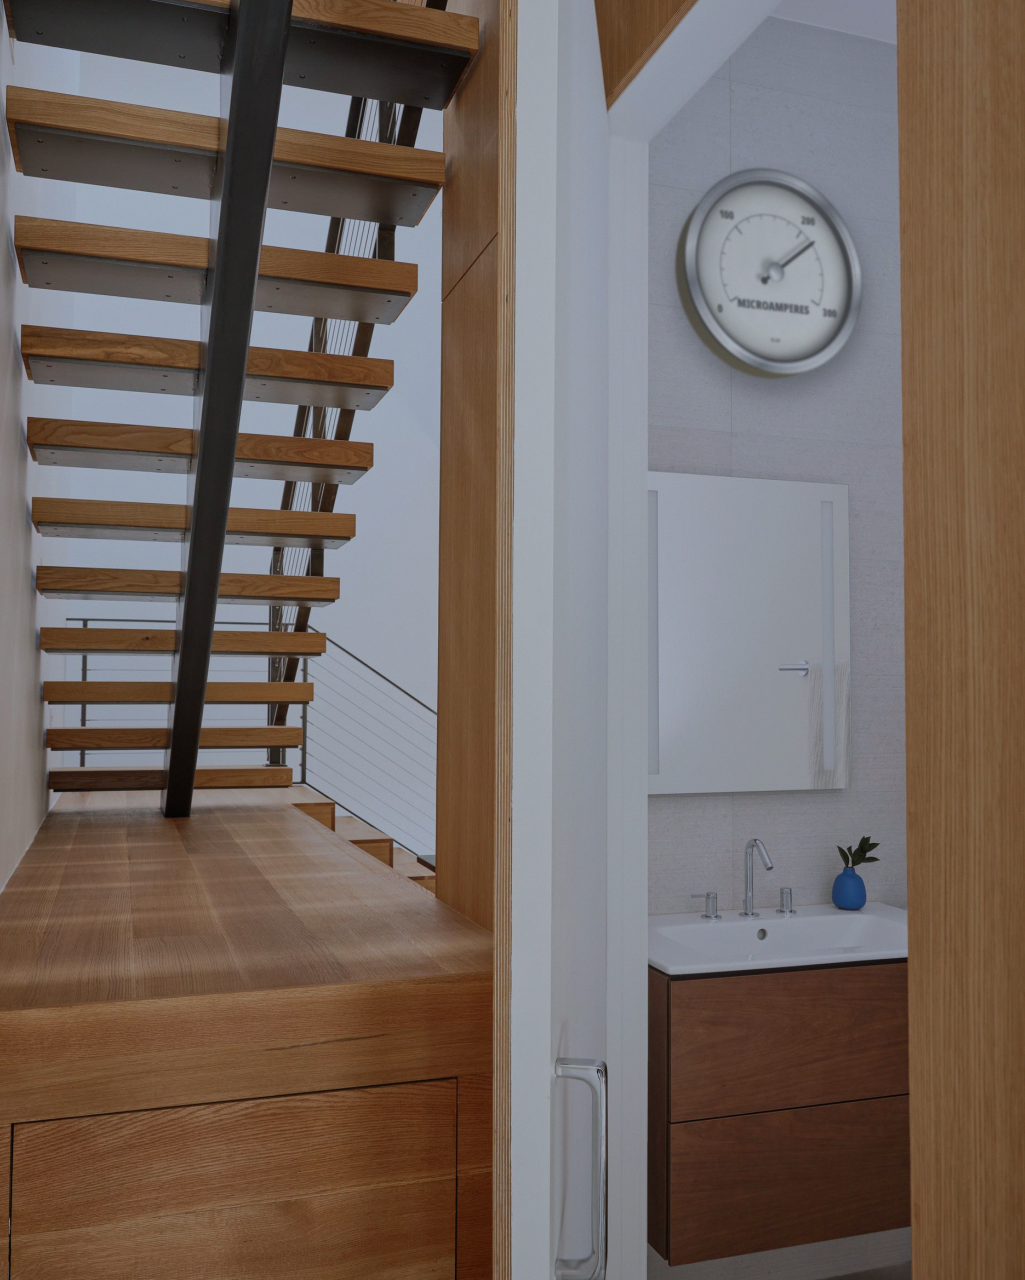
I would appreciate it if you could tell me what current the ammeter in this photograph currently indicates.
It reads 220 µA
